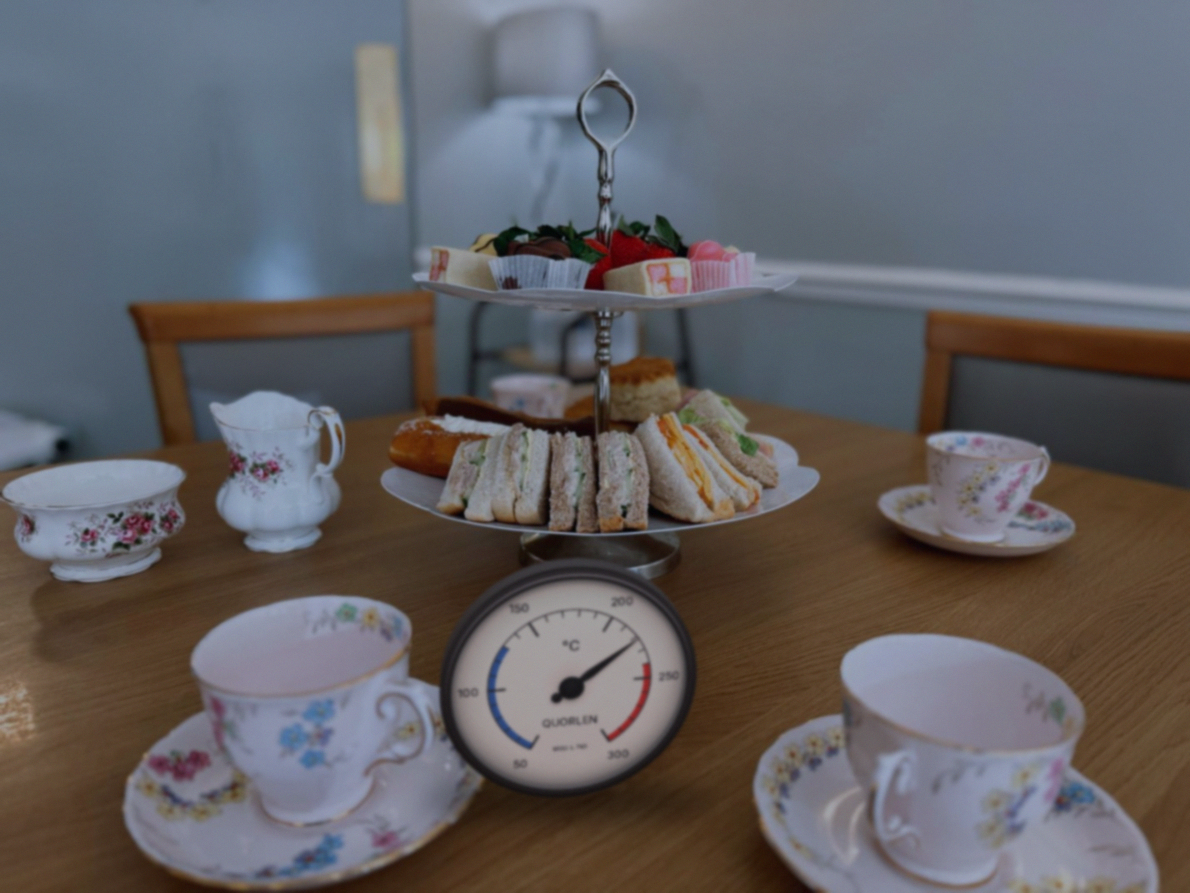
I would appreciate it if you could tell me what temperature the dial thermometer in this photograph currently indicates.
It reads 220 °C
